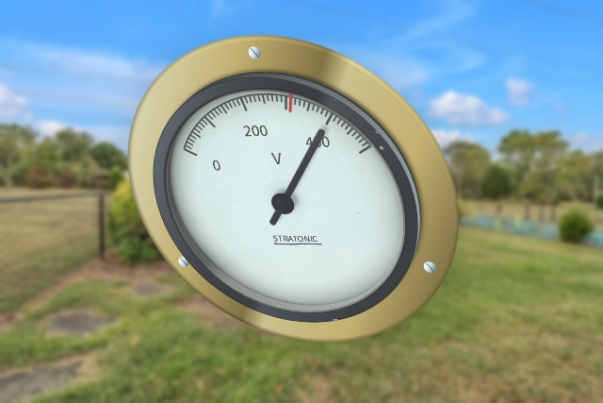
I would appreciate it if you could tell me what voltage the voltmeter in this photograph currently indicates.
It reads 400 V
